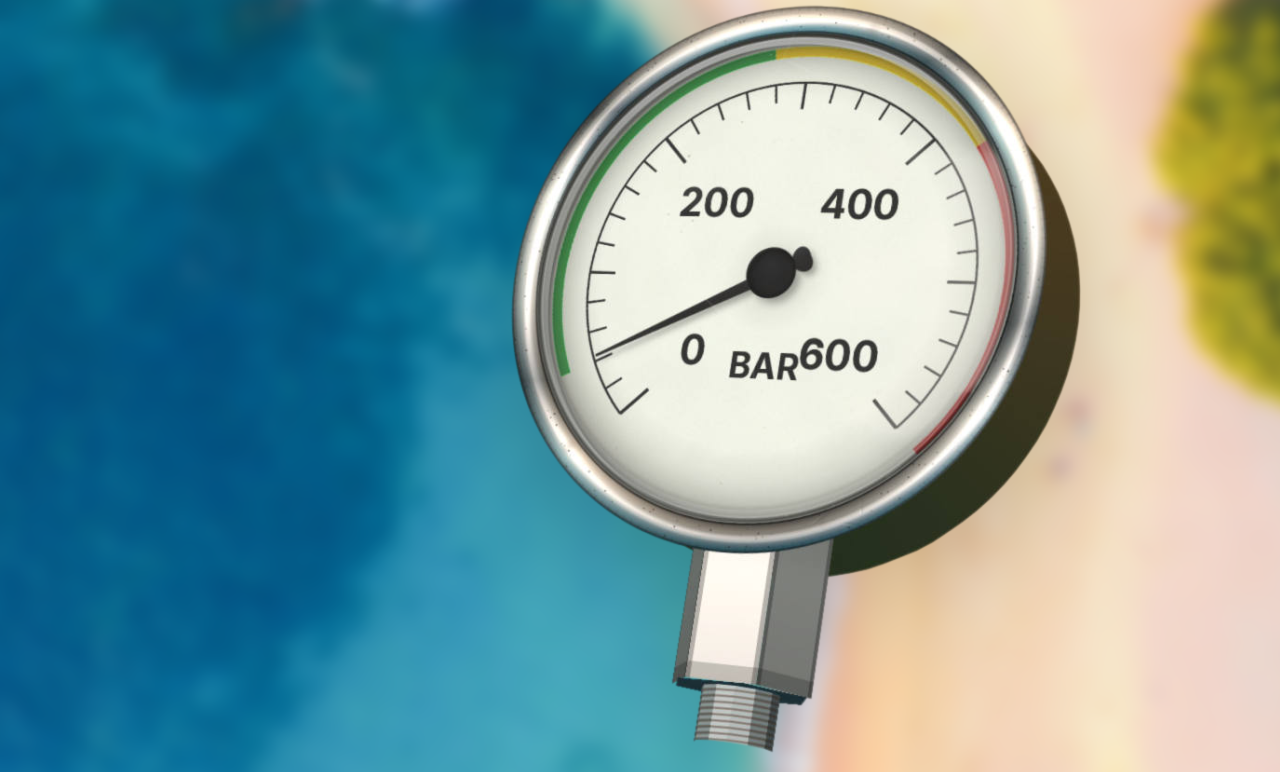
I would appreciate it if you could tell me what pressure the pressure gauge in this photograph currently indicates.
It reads 40 bar
